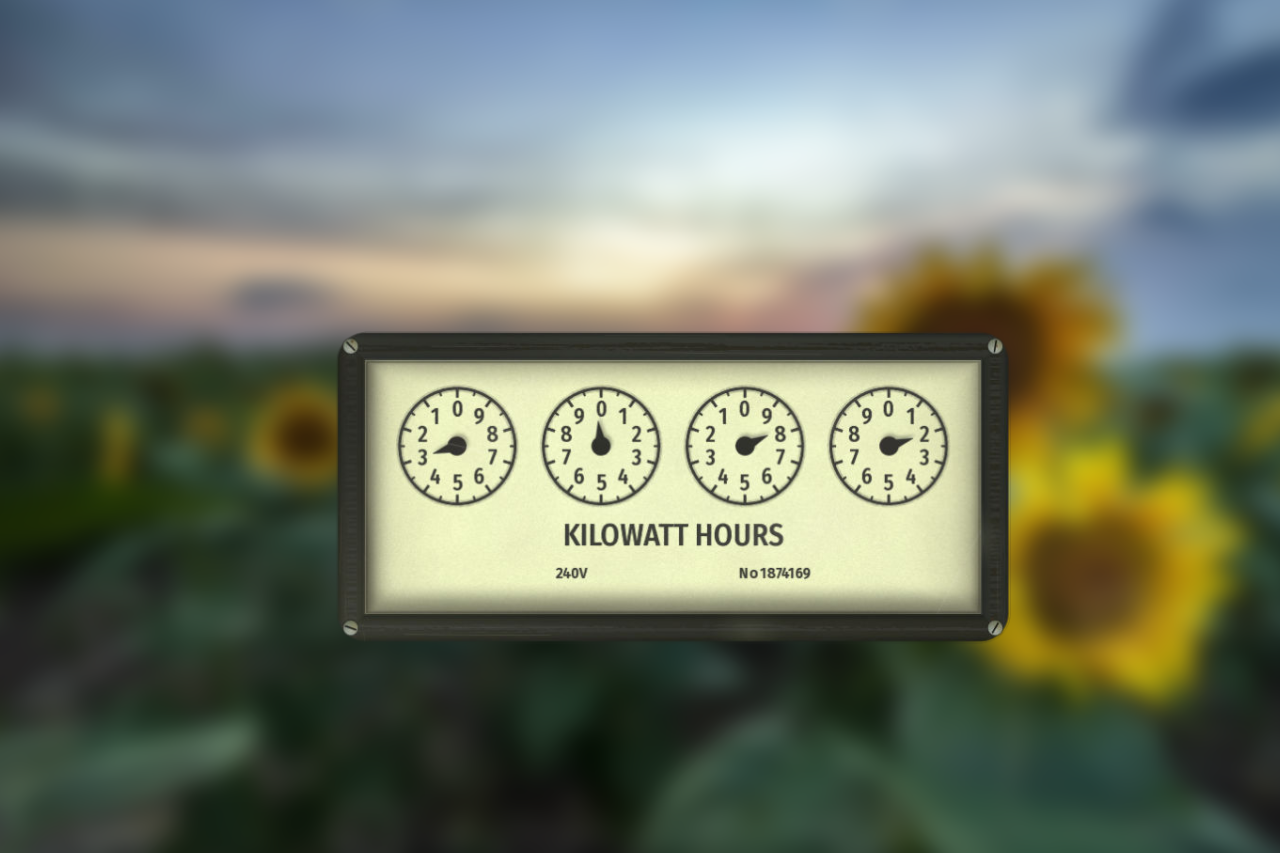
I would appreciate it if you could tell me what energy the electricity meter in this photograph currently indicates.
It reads 2982 kWh
